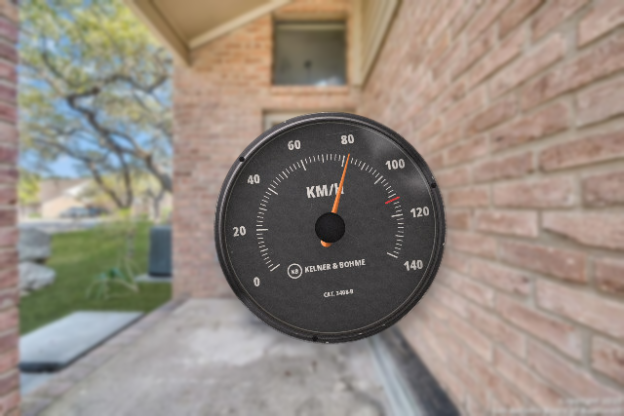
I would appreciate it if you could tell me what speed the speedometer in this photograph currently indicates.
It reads 82 km/h
